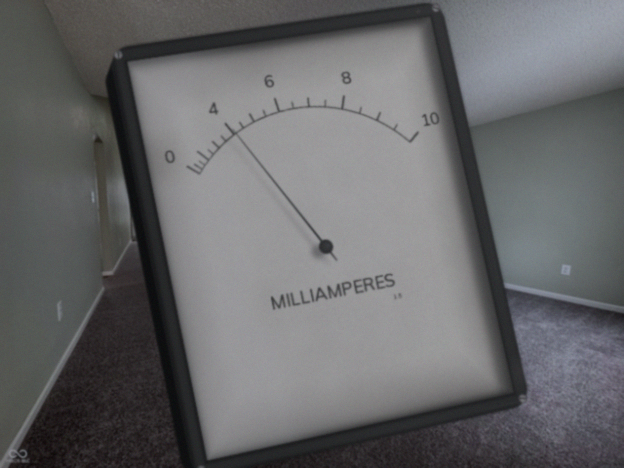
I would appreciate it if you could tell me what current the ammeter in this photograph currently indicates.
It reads 4 mA
